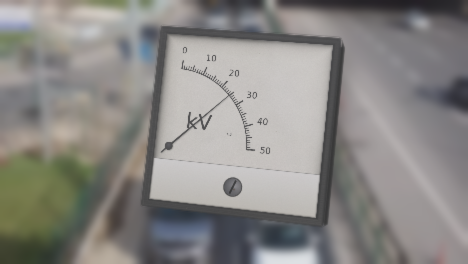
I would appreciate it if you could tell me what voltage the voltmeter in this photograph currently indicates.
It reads 25 kV
